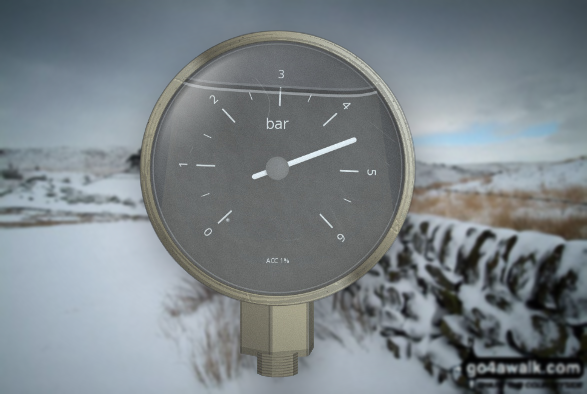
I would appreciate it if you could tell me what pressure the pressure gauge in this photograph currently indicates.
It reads 4.5 bar
